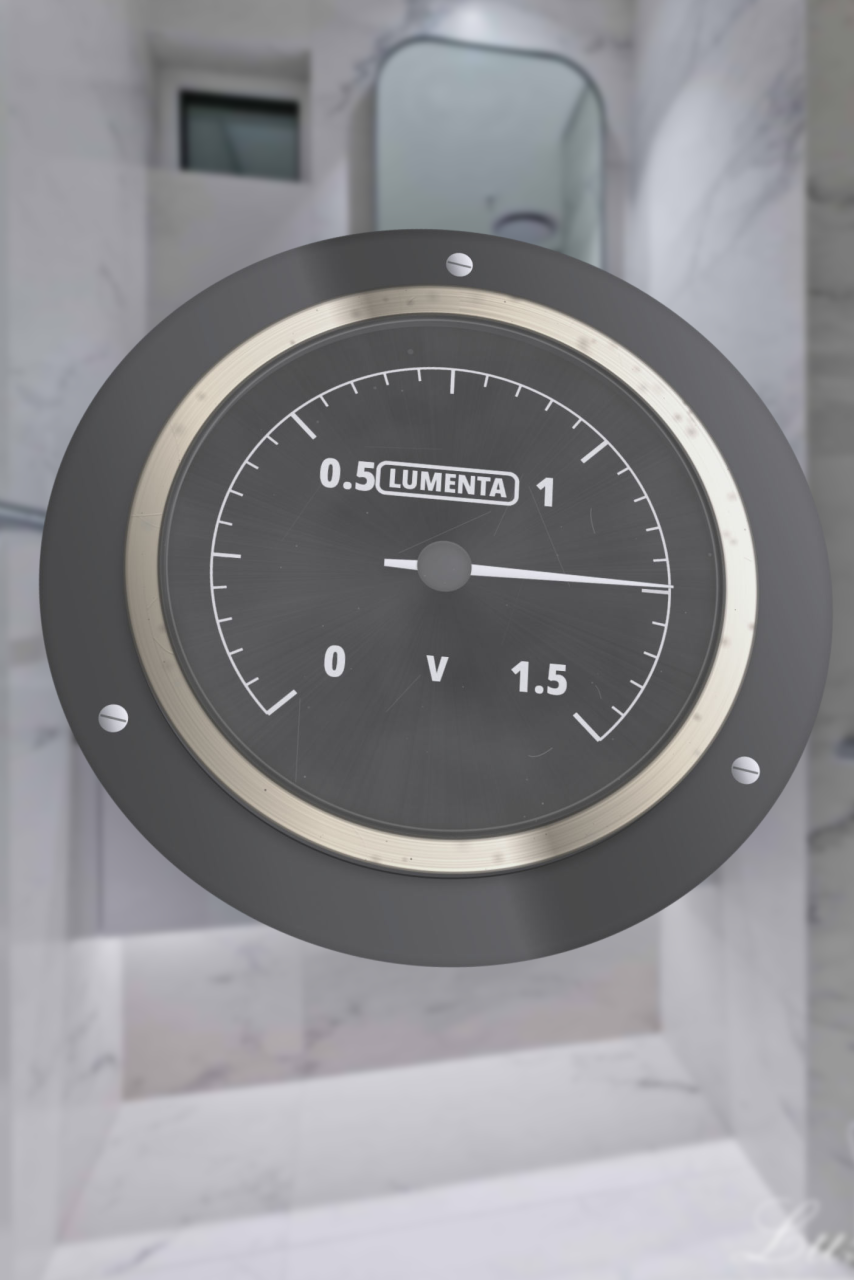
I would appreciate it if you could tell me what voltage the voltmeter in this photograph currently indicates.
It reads 1.25 V
